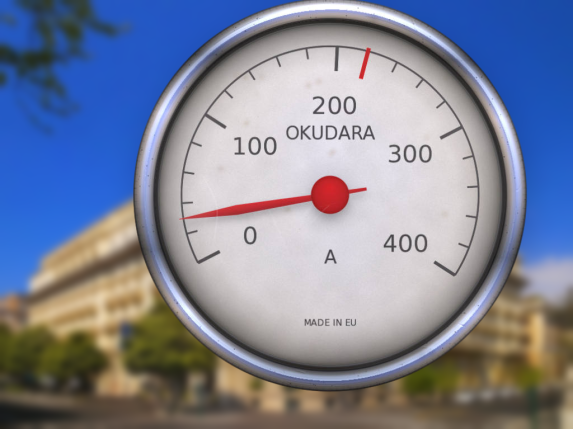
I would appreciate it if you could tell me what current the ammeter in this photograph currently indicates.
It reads 30 A
